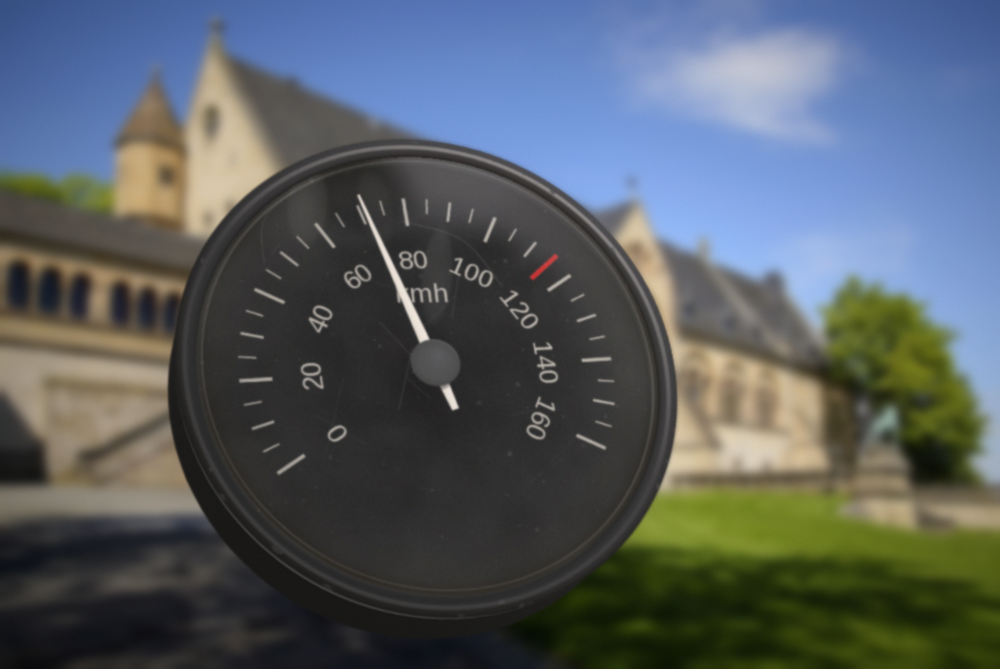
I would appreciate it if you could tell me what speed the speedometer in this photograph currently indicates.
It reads 70 km/h
